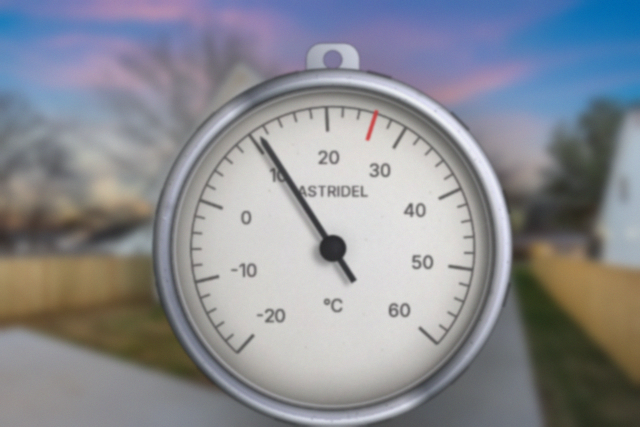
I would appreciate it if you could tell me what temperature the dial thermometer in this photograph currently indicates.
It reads 11 °C
